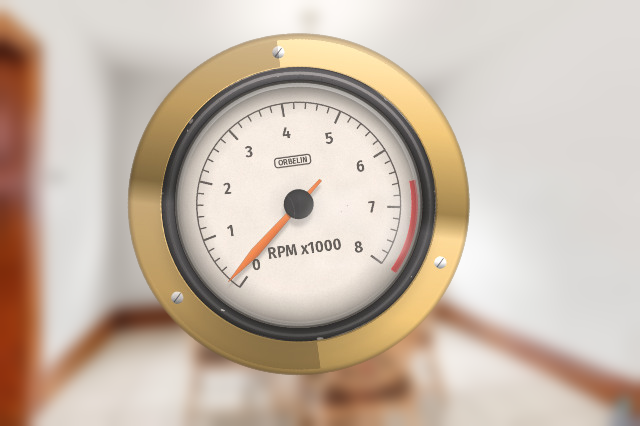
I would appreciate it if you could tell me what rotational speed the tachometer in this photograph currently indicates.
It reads 200 rpm
